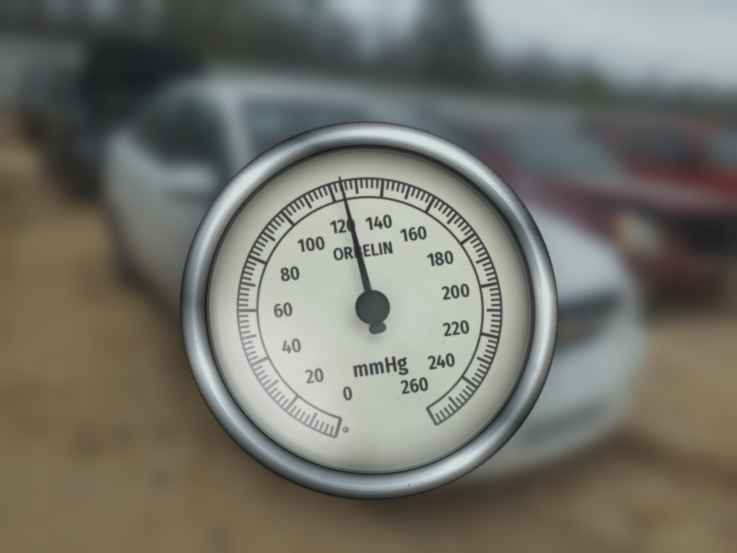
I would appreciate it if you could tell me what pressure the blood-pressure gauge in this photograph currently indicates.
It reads 124 mmHg
